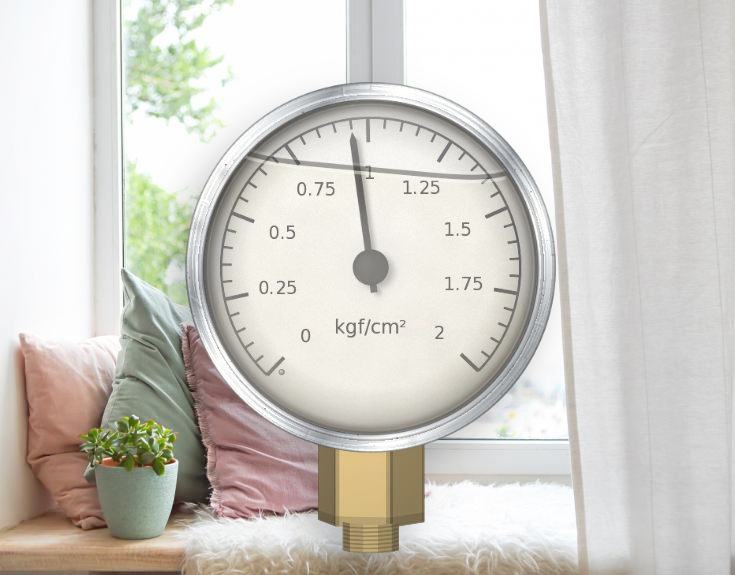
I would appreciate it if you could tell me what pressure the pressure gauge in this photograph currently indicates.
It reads 0.95 kg/cm²
